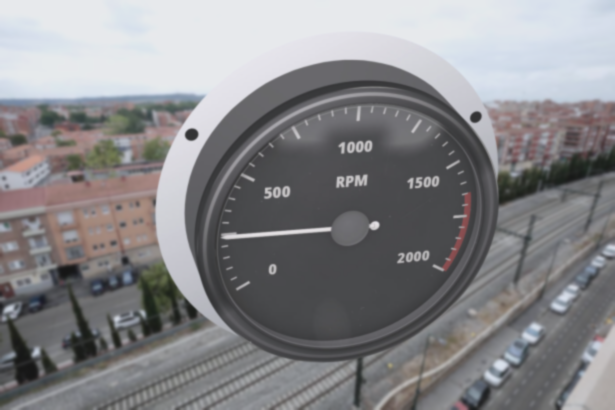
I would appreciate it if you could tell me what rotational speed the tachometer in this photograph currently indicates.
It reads 250 rpm
